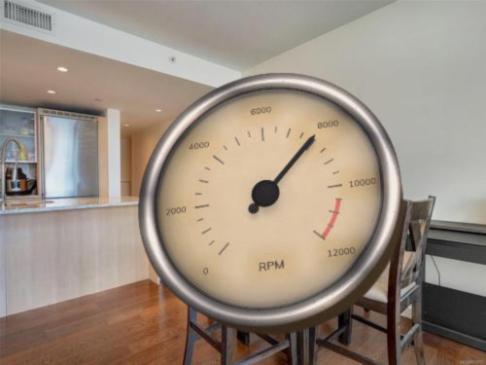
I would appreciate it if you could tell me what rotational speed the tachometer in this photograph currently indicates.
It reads 8000 rpm
